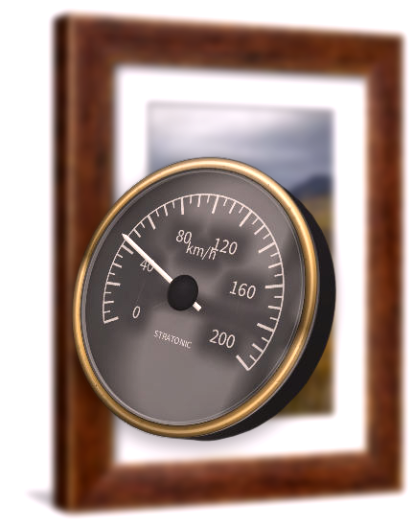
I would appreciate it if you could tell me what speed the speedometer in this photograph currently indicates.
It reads 45 km/h
